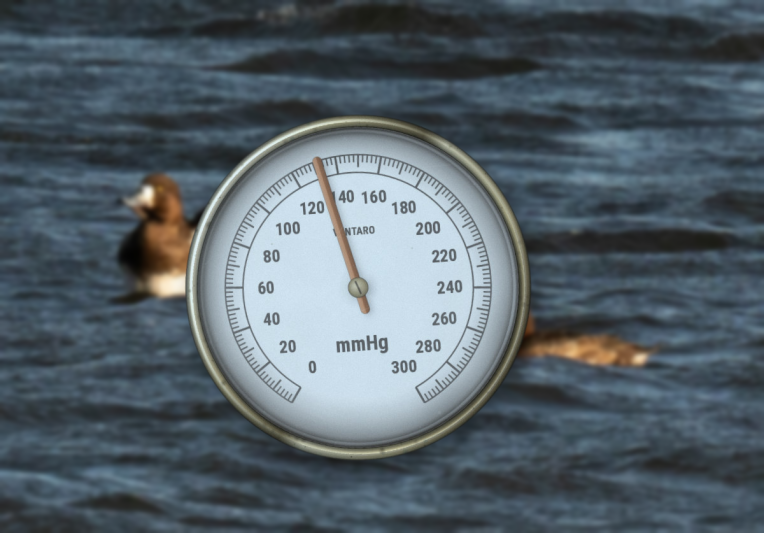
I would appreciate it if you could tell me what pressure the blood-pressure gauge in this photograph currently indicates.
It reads 132 mmHg
